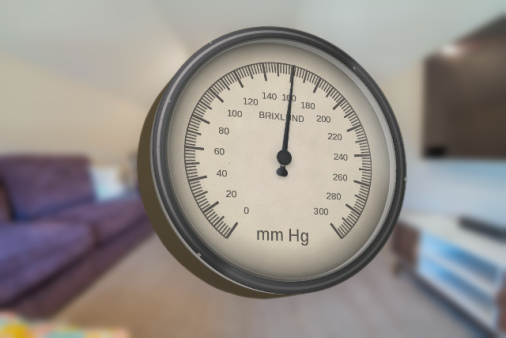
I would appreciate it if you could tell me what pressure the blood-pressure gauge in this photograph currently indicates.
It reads 160 mmHg
